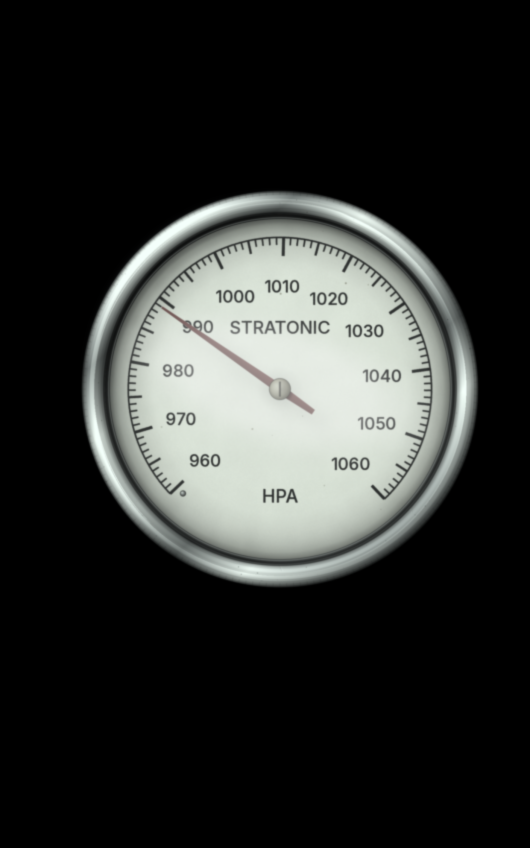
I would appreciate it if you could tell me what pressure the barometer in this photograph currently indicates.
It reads 989 hPa
